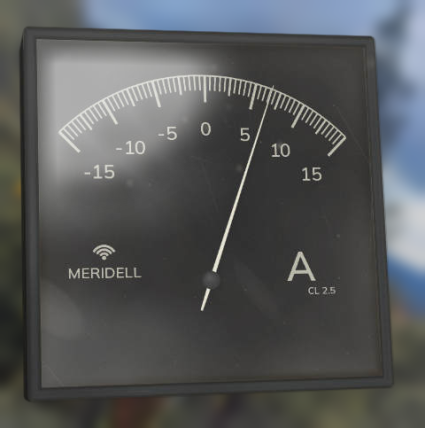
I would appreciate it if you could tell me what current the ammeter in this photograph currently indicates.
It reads 6.5 A
